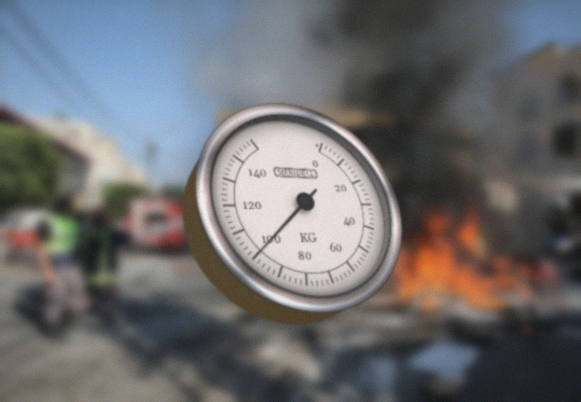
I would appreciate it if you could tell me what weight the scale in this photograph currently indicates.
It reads 100 kg
